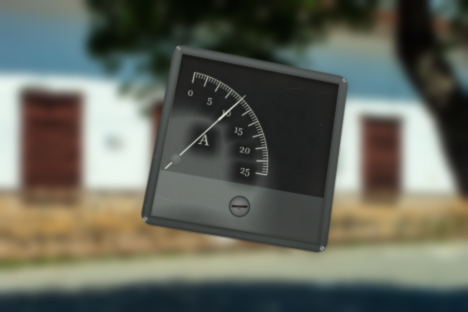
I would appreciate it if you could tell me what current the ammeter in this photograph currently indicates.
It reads 10 A
